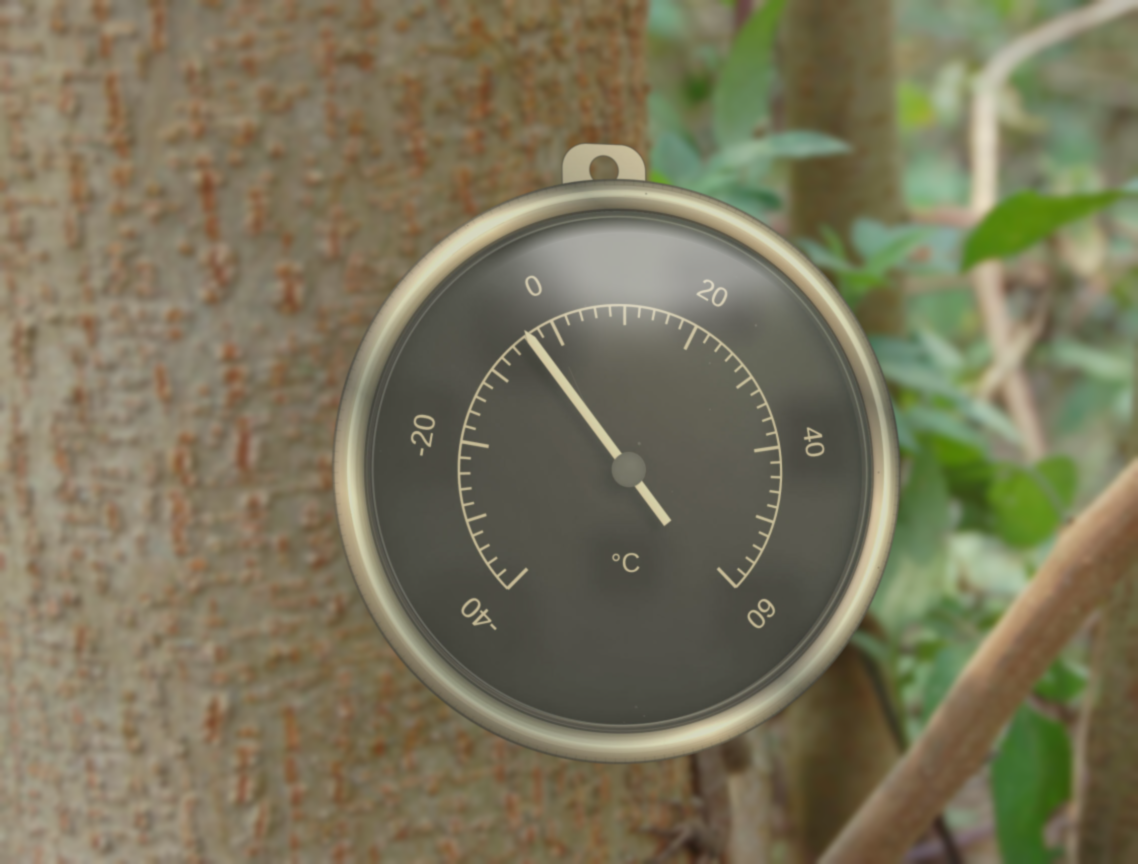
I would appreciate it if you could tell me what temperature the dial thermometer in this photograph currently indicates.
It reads -4 °C
